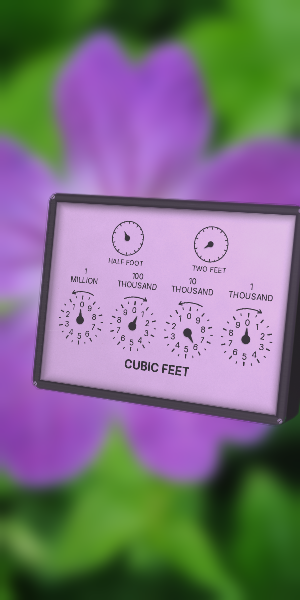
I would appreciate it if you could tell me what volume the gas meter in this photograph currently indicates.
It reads 6000 ft³
